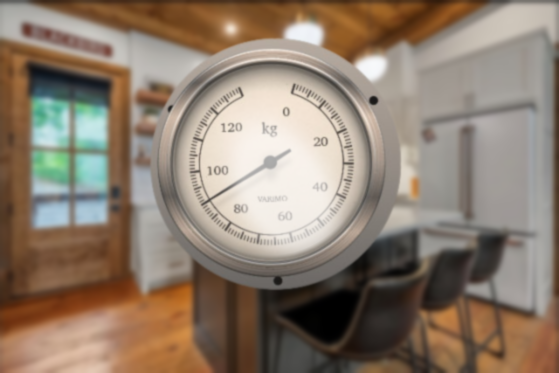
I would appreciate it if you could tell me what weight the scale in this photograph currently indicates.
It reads 90 kg
